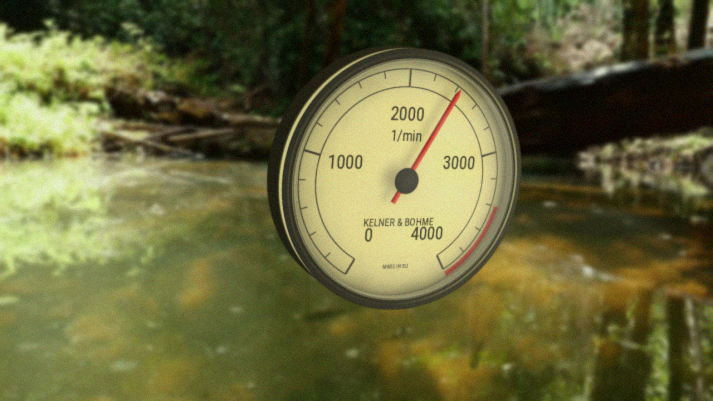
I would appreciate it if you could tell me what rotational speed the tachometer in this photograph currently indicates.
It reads 2400 rpm
